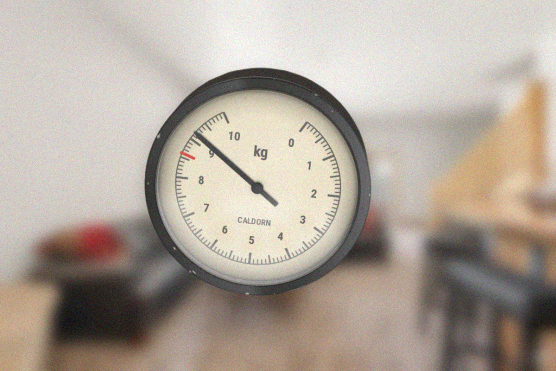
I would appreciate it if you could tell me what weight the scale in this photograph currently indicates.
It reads 9.2 kg
